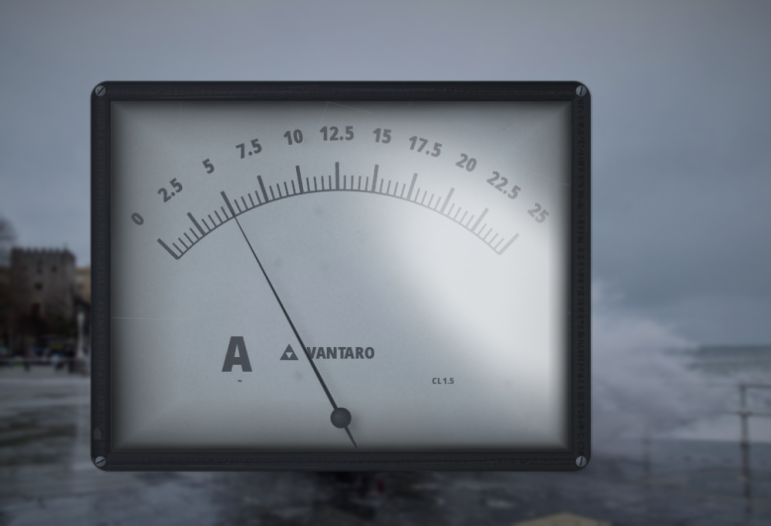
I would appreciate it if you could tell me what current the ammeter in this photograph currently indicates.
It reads 5 A
